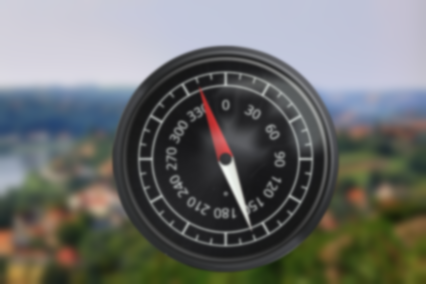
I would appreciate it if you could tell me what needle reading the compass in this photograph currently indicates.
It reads 340 °
